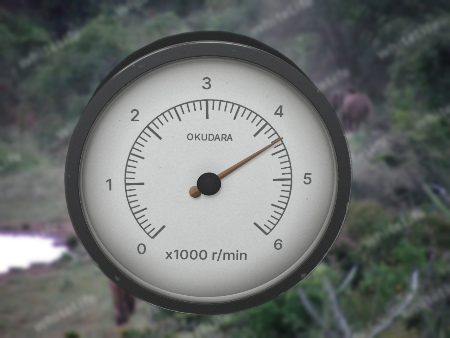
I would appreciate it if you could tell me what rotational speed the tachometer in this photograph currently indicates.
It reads 4300 rpm
